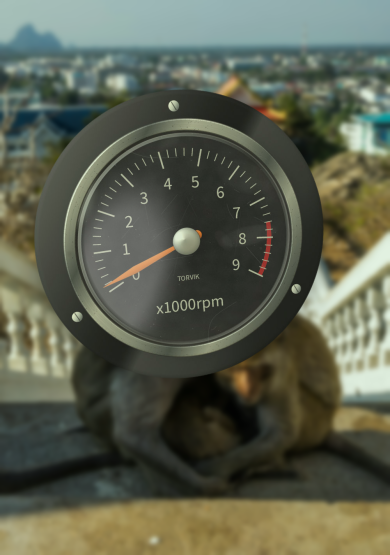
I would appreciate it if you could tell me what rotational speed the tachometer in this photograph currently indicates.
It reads 200 rpm
